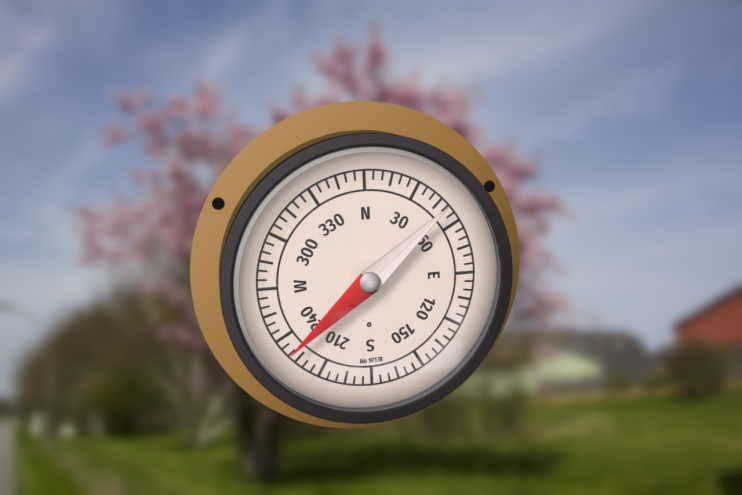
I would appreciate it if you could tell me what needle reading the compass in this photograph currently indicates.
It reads 230 °
